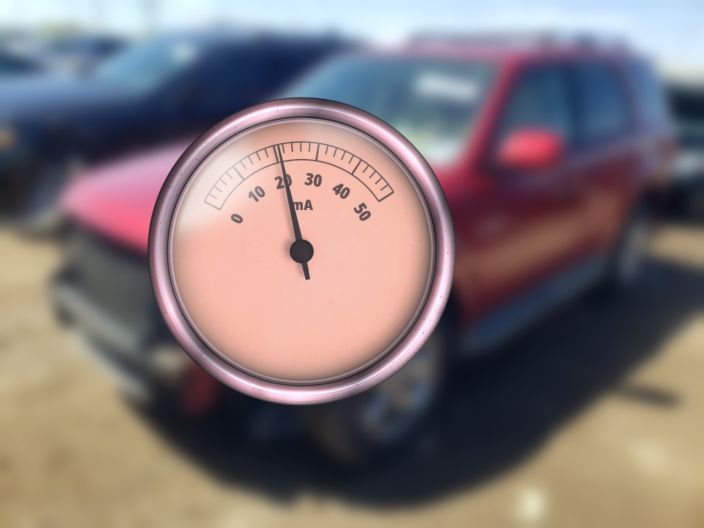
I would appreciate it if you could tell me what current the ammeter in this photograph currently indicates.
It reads 21 mA
